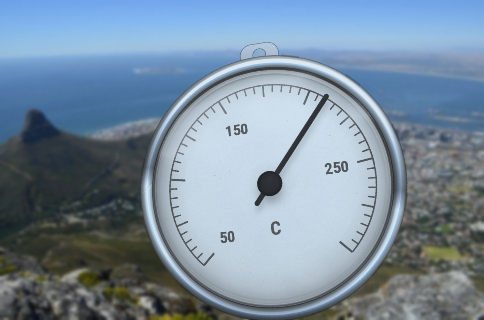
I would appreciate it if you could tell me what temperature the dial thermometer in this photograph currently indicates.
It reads 210 °C
